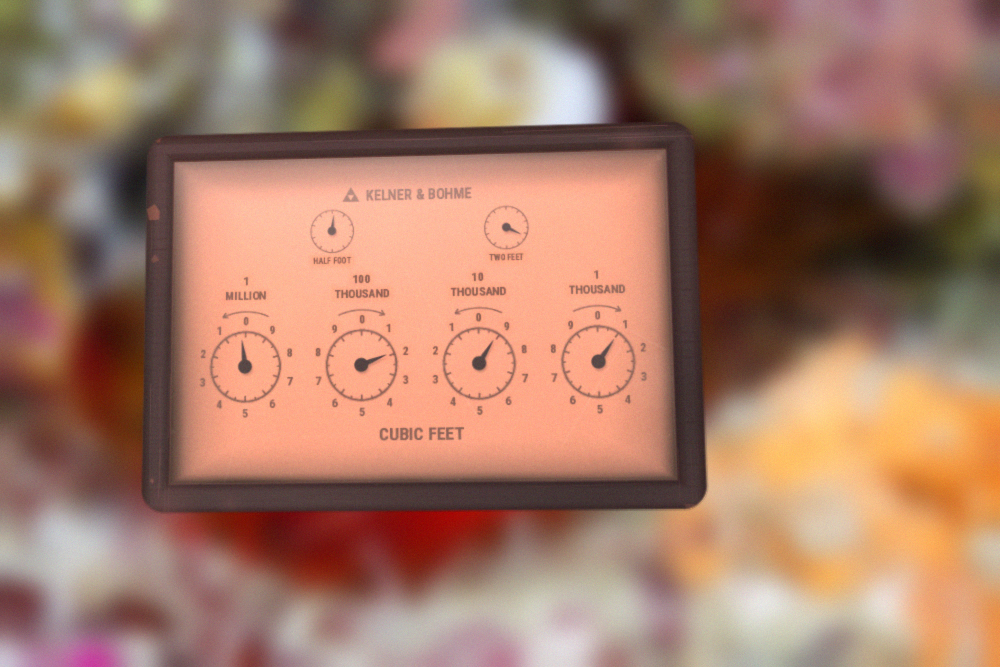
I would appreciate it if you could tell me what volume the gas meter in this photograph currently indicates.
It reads 19100 ft³
